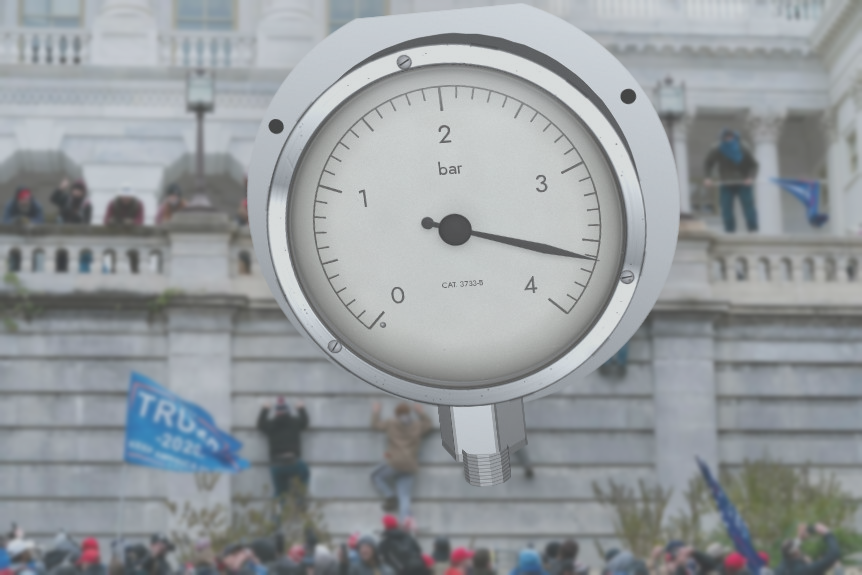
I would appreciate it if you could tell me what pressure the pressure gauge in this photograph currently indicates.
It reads 3.6 bar
